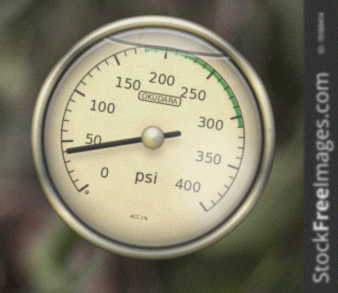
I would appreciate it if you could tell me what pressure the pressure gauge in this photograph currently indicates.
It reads 40 psi
